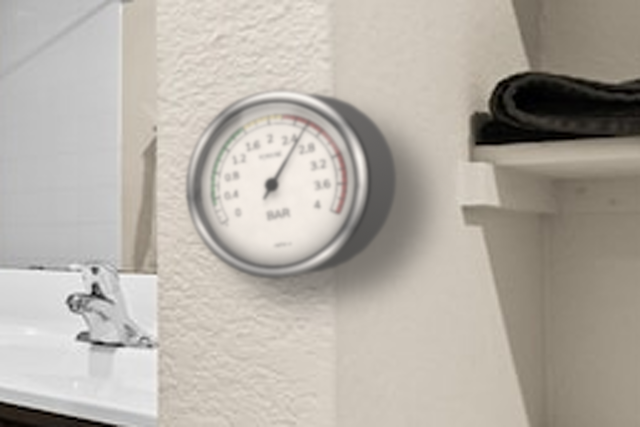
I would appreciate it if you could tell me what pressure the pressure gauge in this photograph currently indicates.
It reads 2.6 bar
